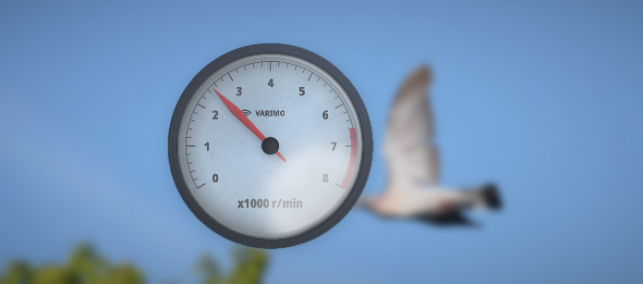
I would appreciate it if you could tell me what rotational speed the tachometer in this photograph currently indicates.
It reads 2500 rpm
